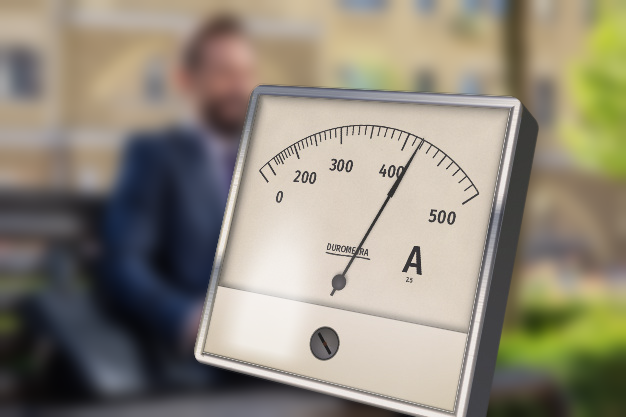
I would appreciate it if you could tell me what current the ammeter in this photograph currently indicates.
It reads 420 A
